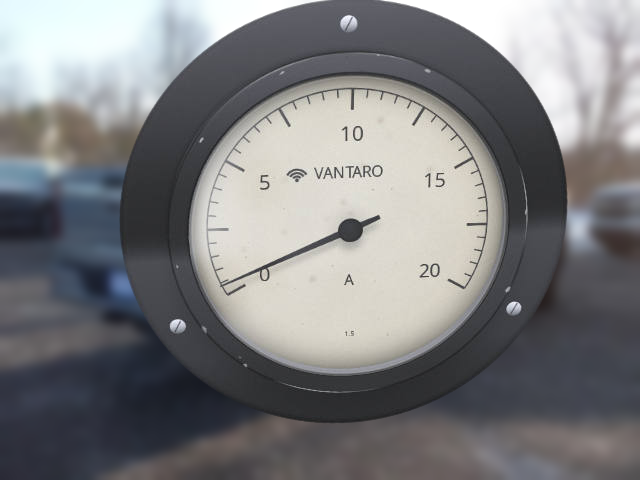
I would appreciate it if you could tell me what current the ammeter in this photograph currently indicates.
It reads 0.5 A
